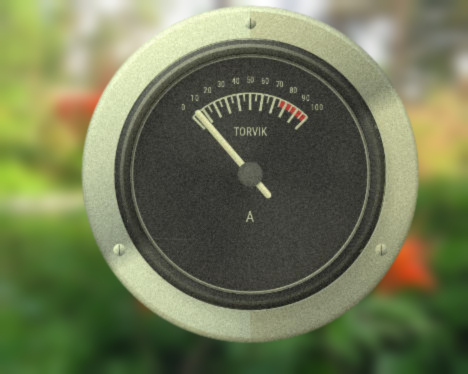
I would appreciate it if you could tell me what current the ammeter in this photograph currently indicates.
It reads 5 A
